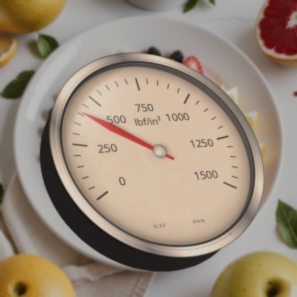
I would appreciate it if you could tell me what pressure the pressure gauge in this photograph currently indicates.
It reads 400 psi
